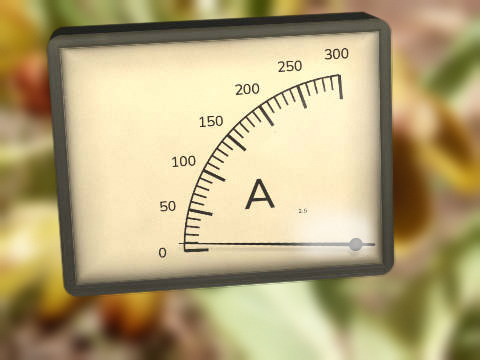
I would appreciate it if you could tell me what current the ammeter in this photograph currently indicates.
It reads 10 A
